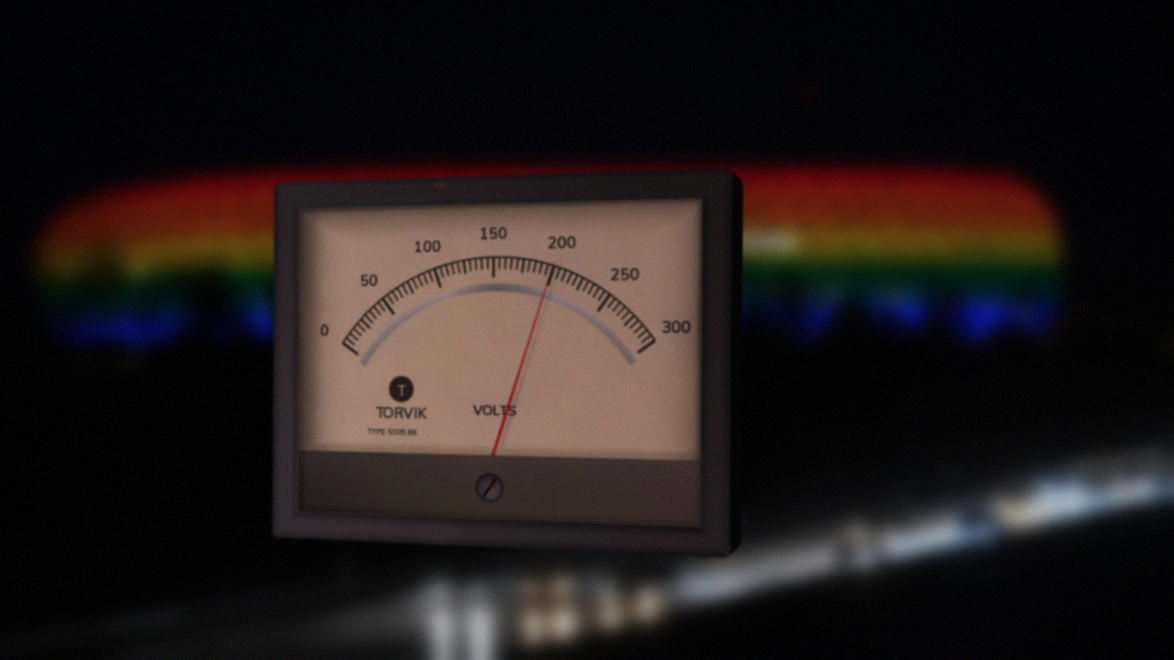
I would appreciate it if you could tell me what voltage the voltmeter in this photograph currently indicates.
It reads 200 V
